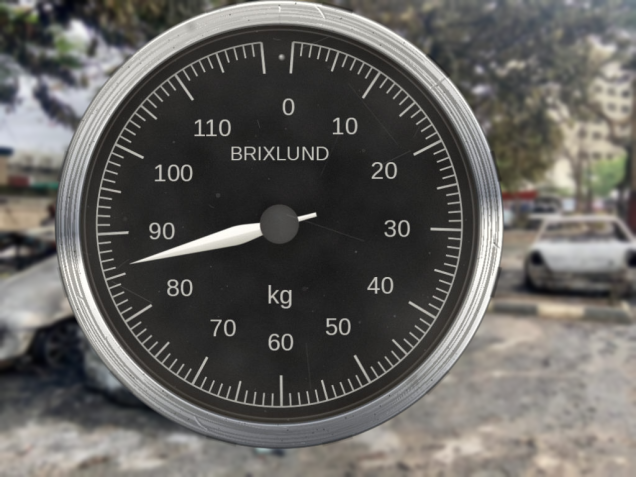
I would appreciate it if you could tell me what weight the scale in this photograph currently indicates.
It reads 86 kg
